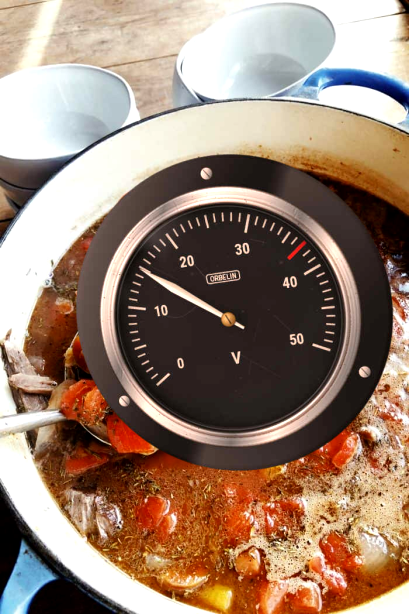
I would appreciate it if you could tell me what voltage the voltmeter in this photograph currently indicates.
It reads 15 V
